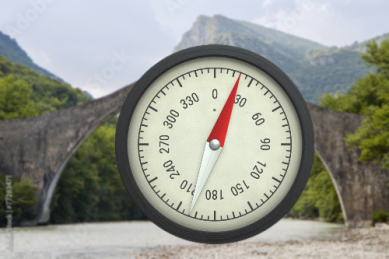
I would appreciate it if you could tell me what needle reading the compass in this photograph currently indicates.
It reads 20 °
